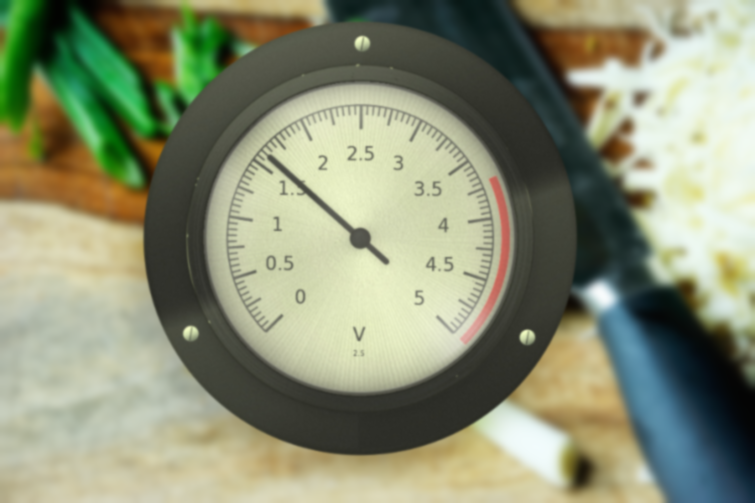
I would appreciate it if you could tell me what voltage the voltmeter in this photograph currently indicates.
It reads 1.6 V
